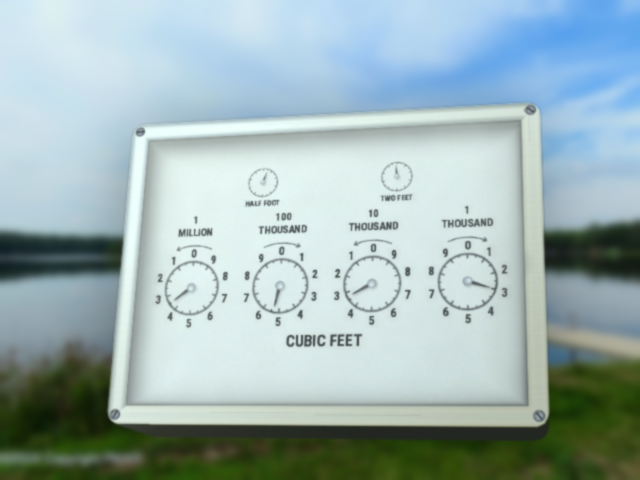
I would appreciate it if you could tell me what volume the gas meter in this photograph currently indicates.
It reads 353300 ft³
